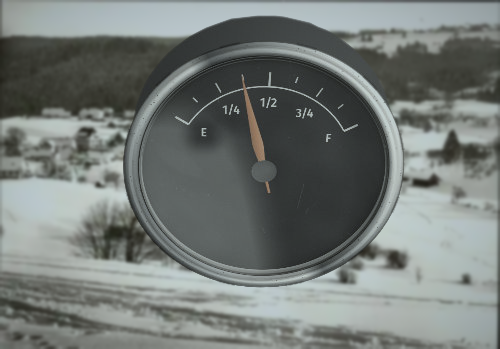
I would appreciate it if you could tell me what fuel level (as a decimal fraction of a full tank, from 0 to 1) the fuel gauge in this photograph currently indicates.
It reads 0.375
